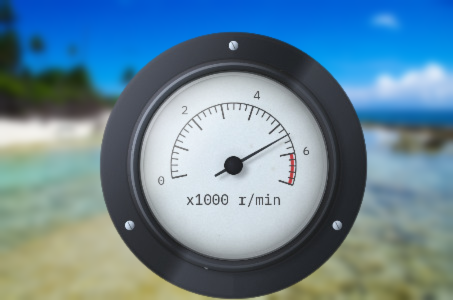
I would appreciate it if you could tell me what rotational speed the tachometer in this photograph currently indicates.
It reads 5400 rpm
